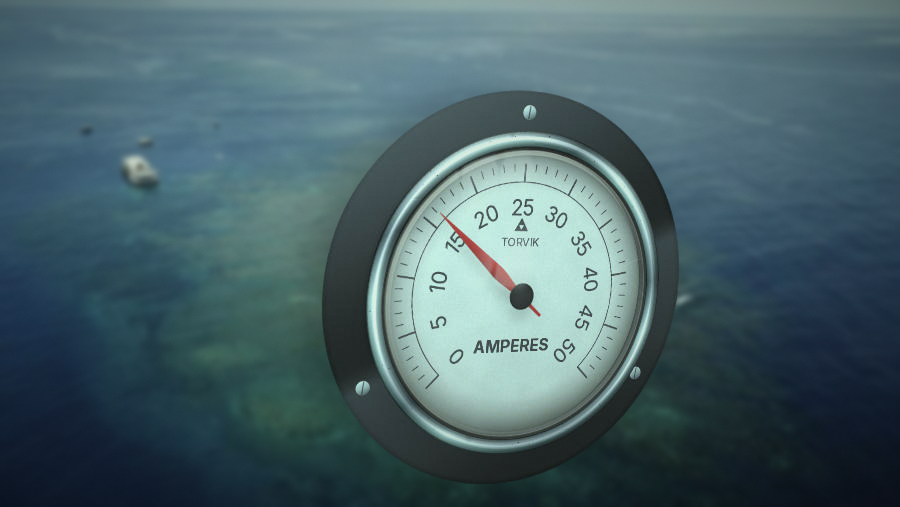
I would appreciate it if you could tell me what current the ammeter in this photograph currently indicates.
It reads 16 A
